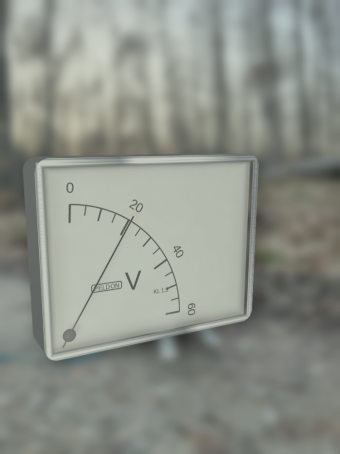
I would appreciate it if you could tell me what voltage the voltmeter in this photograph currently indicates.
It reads 20 V
